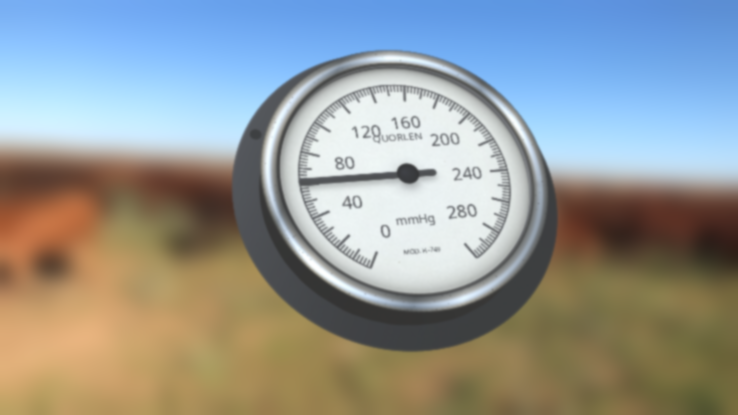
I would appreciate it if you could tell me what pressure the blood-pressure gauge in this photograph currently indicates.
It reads 60 mmHg
